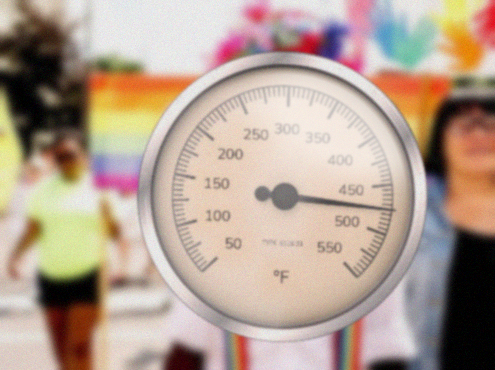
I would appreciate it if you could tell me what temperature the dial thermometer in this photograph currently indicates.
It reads 475 °F
